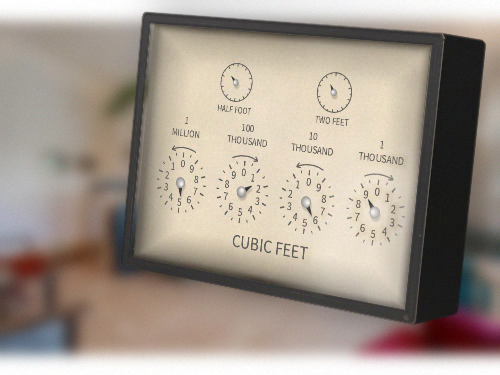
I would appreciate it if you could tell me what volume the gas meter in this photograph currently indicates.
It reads 515900 ft³
